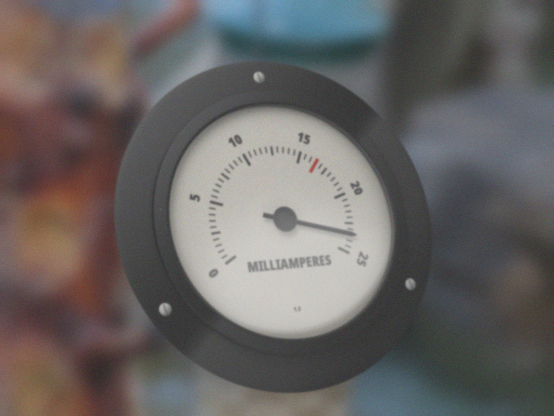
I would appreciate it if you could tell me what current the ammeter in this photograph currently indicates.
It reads 23.5 mA
